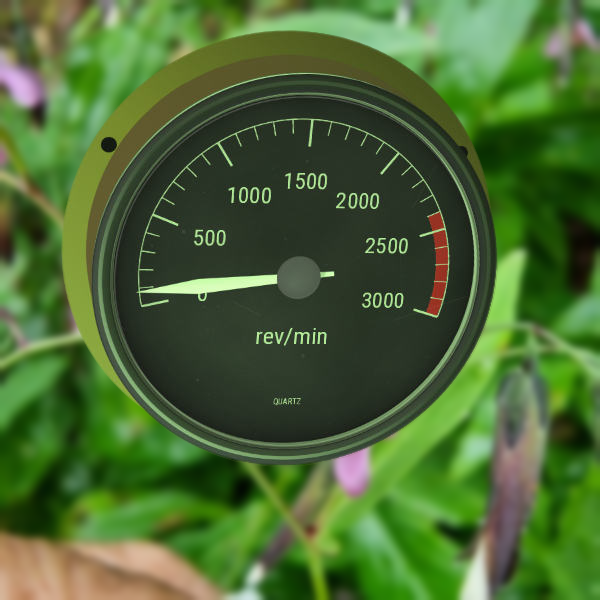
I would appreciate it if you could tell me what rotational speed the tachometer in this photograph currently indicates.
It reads 100 rpm
